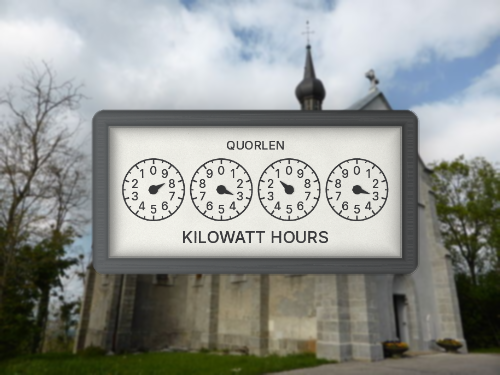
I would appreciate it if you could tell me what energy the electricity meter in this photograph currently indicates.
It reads 8313 kWh
